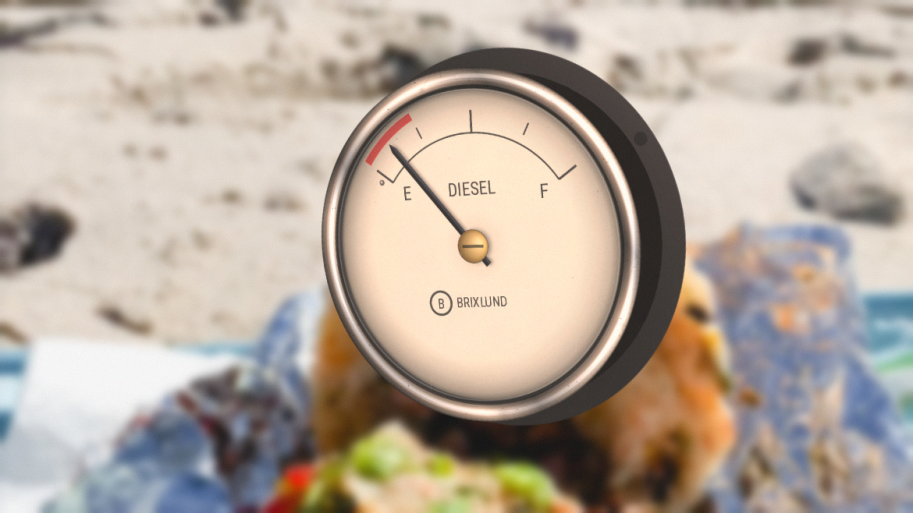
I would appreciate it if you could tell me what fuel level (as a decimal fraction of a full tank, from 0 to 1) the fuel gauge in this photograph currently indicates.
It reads 0.125
